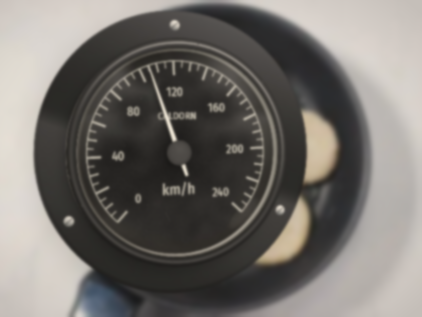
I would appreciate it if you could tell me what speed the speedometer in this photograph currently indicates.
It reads 105 km/h
